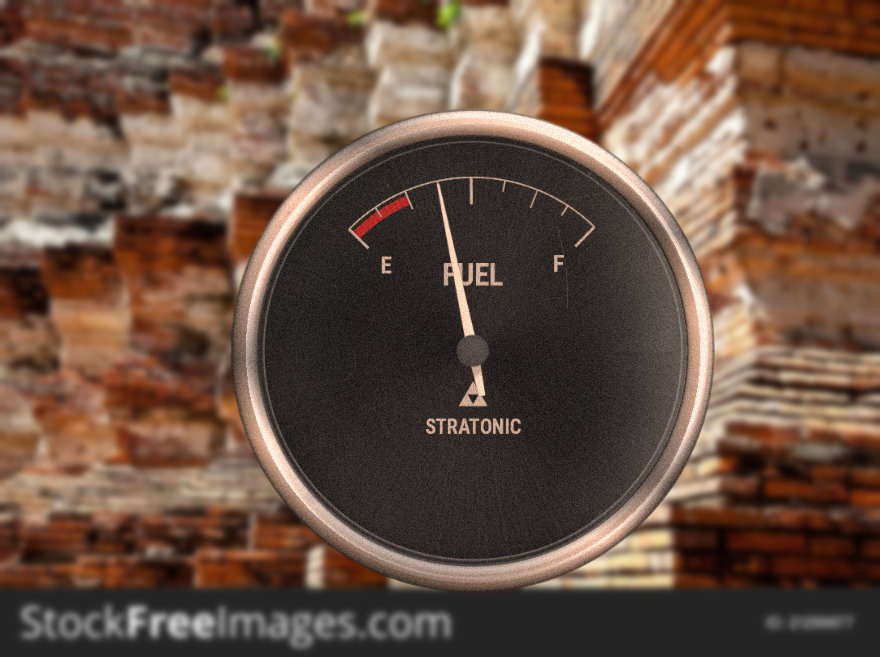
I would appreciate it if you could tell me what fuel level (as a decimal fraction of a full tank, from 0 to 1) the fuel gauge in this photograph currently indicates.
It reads 0.375
